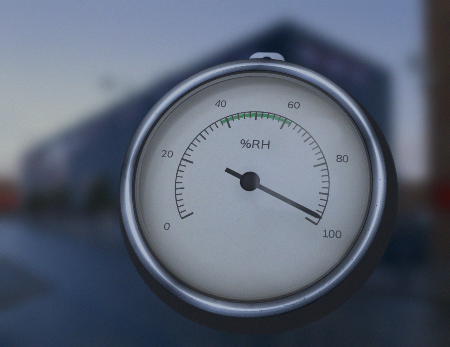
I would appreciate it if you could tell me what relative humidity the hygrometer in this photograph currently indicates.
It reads 98 %
